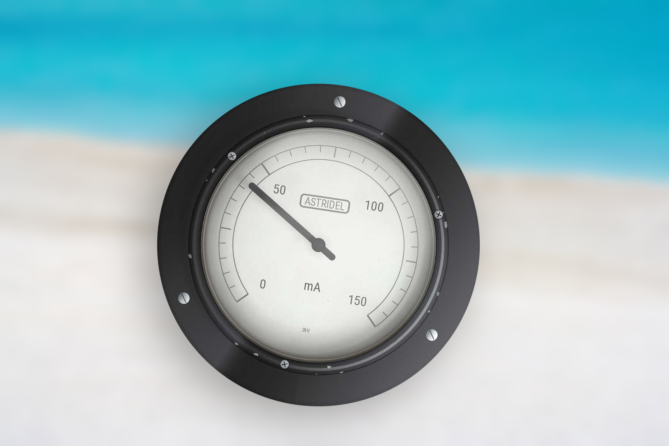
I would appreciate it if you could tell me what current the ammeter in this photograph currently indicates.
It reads 42.5 mA
